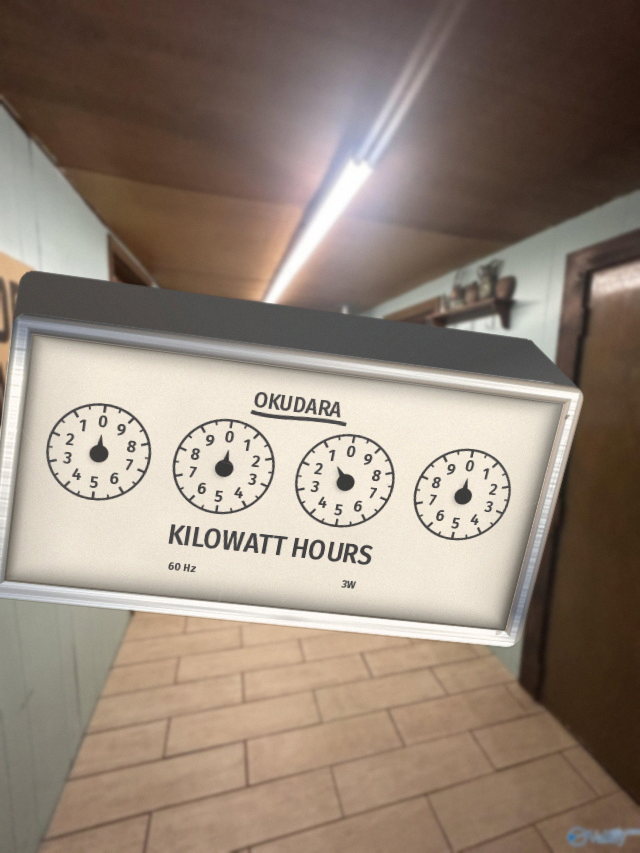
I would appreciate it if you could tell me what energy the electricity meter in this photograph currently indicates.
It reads 10 kWh
